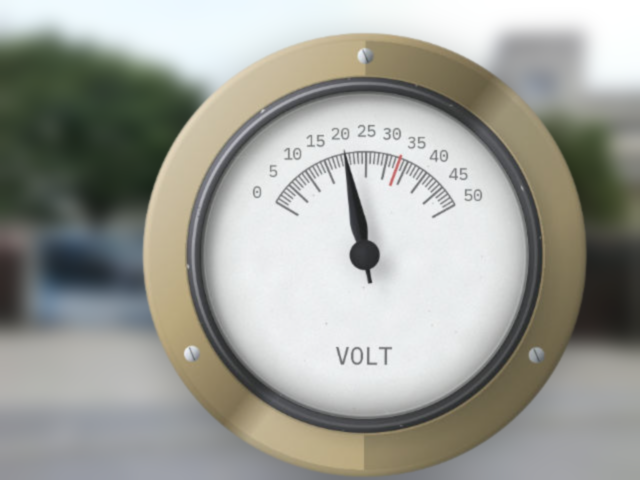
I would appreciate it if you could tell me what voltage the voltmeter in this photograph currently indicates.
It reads 20 V
